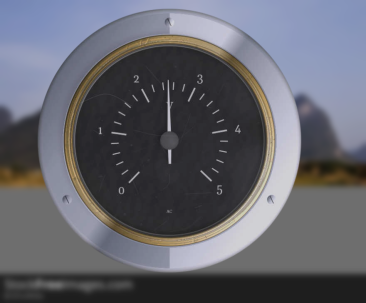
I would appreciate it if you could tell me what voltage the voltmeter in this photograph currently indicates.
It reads 2.5 V
